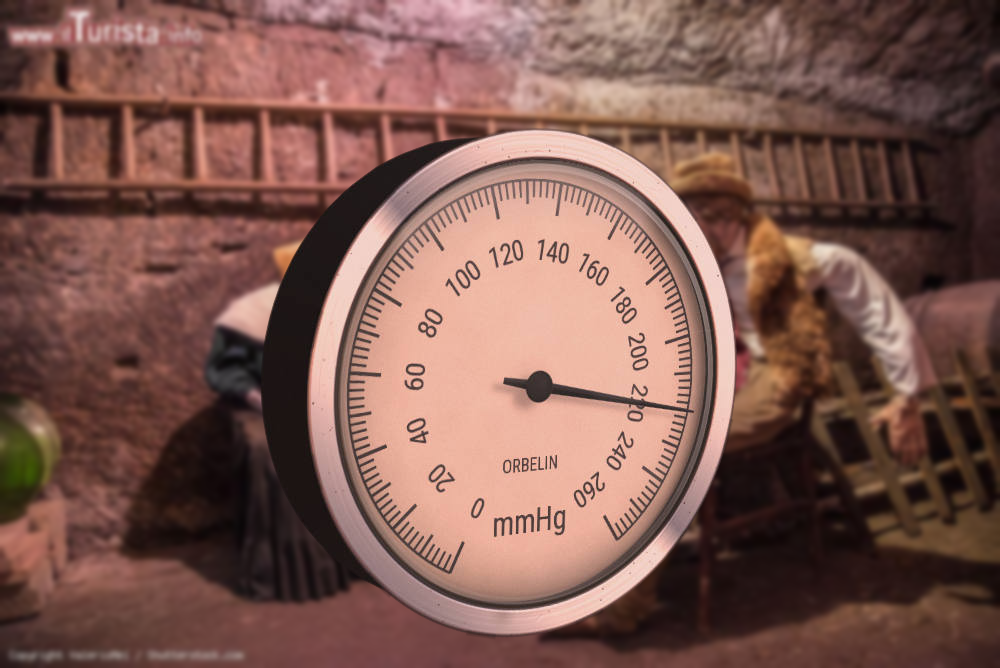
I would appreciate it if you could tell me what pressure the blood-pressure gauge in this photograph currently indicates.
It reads 220 mmHg
